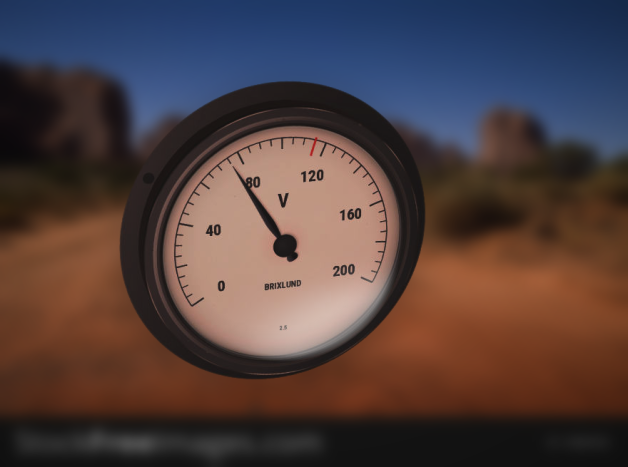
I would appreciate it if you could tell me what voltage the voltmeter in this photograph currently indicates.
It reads 75 V
